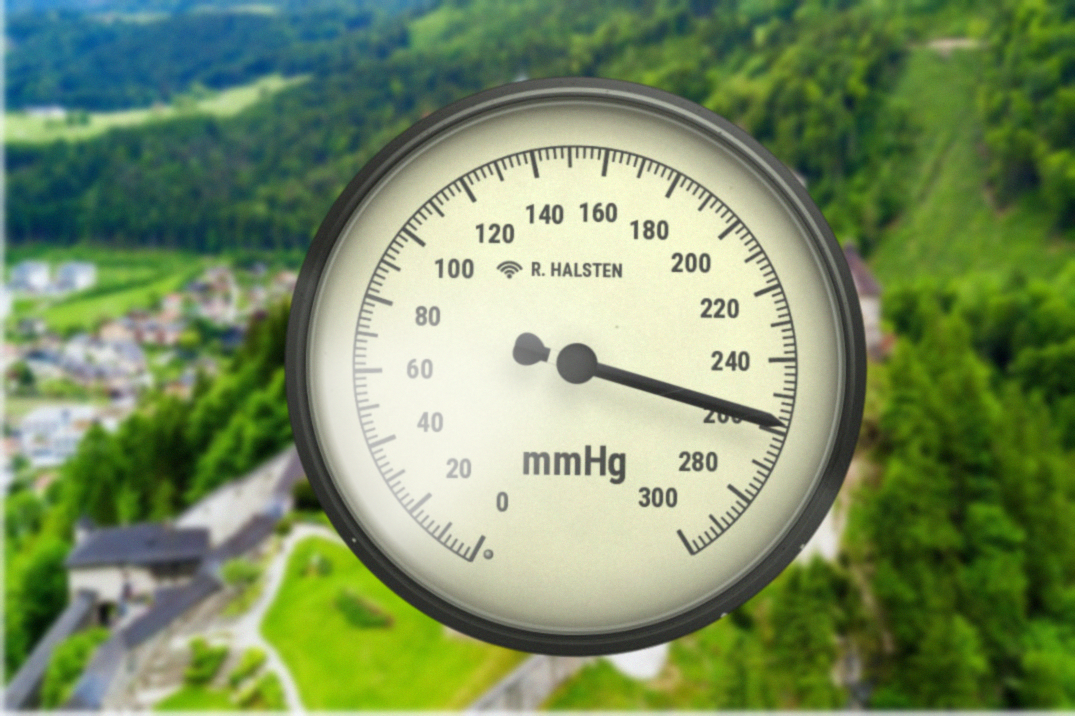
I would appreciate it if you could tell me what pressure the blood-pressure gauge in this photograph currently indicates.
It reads 258 mmHg
